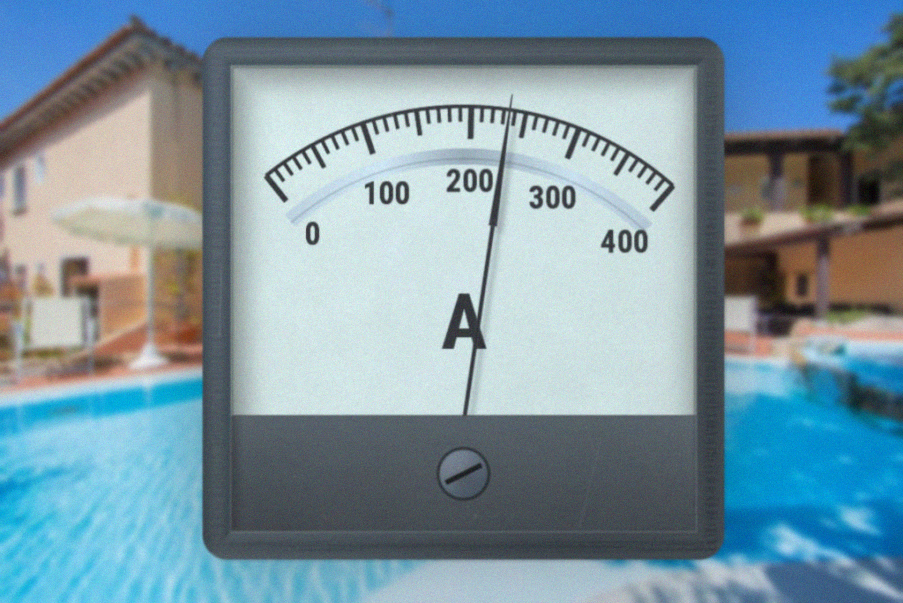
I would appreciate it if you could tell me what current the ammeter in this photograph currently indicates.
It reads 235 A
